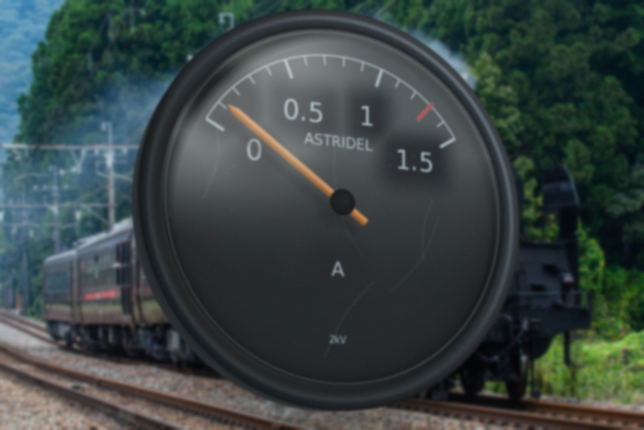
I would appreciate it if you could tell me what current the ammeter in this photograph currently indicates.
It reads 0.1 A
